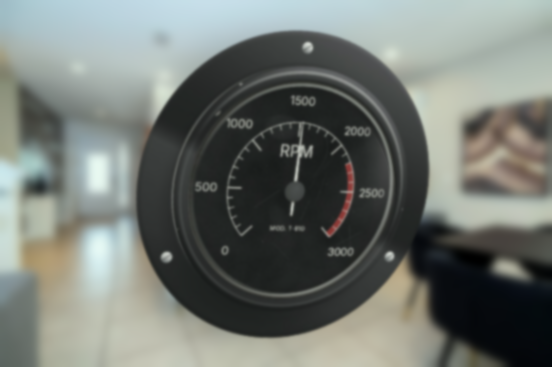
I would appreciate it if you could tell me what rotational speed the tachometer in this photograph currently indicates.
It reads 1500 rpm
